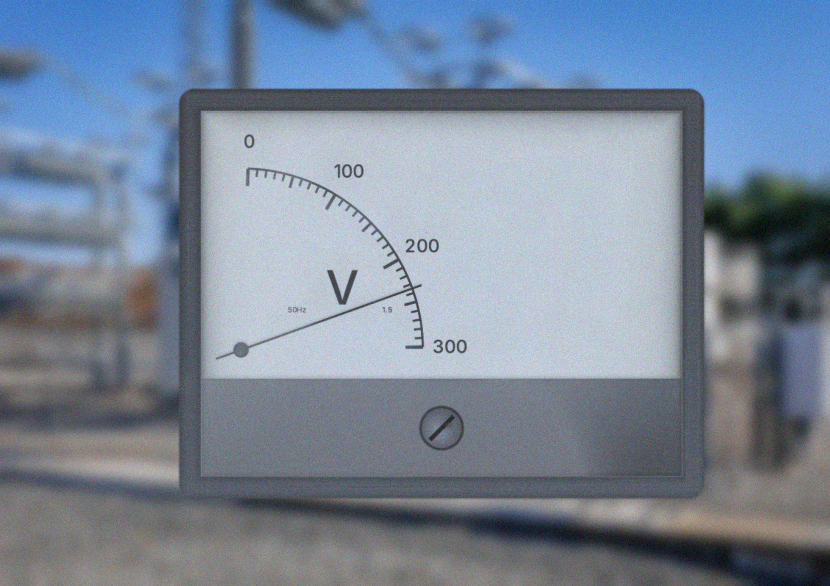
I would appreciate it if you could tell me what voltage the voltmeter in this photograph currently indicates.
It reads 235 V
